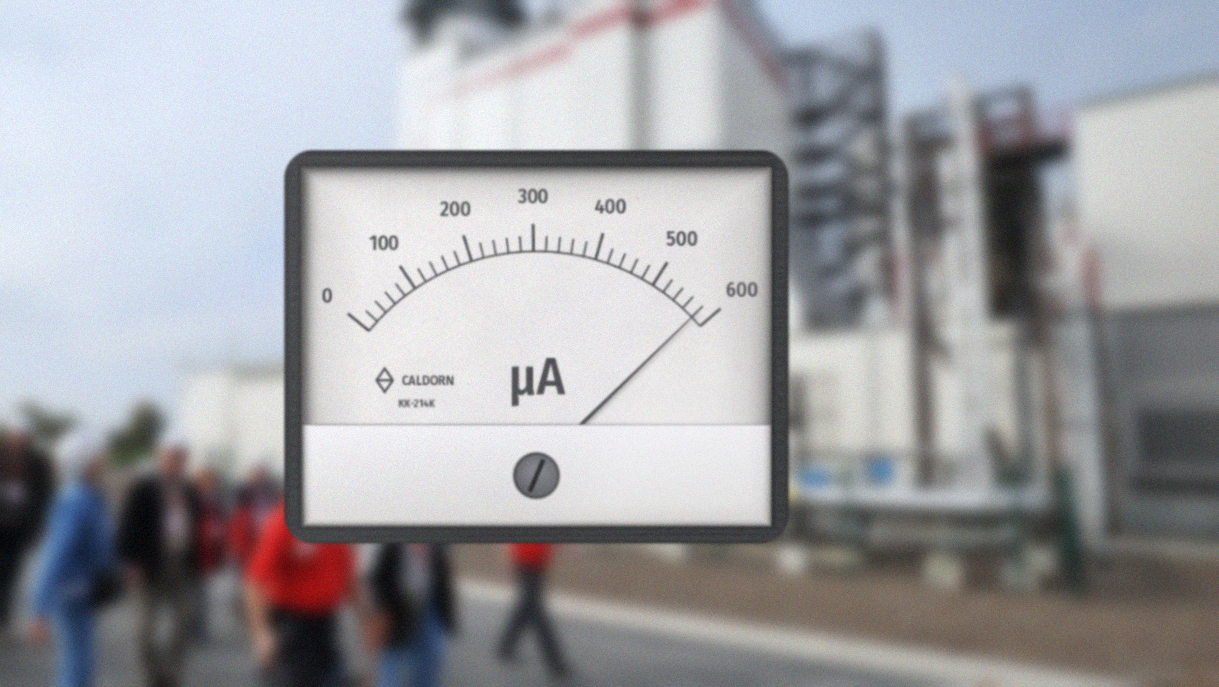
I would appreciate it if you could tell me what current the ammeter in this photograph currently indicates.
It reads 580 µA
